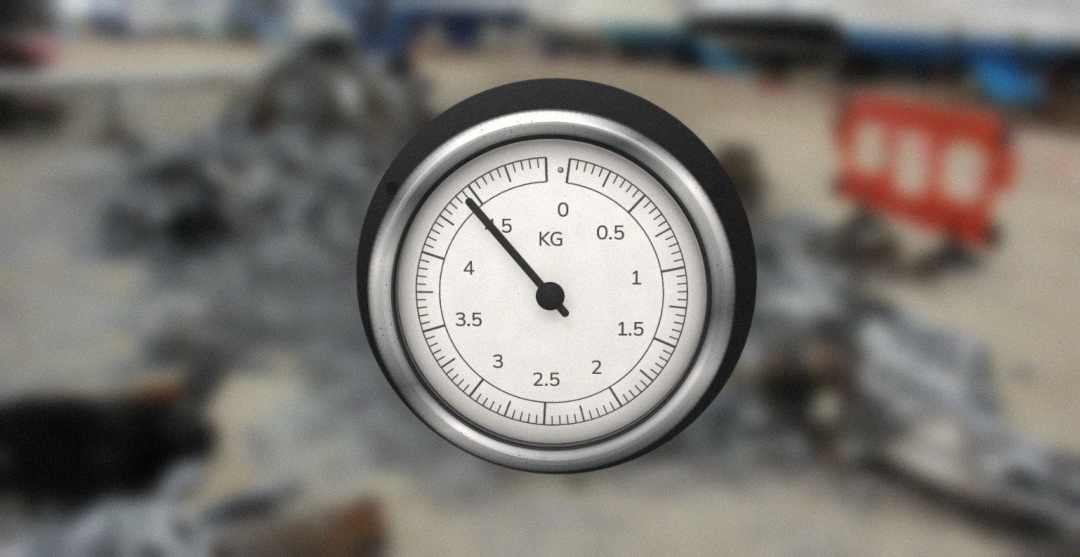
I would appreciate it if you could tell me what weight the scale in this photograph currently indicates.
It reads 4.45 kg
